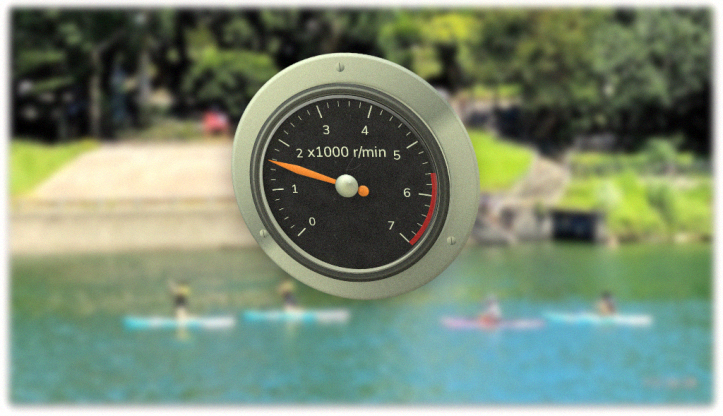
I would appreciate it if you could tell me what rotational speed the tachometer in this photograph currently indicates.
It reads 1600 rpm
